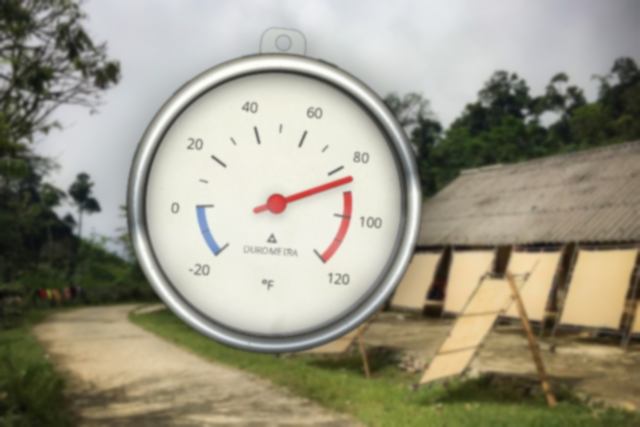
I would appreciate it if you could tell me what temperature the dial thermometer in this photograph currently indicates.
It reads 85 °F
